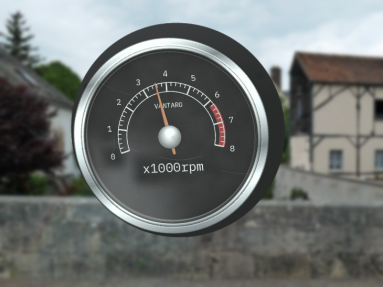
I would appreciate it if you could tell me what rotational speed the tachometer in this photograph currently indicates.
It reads 3600 rpm
